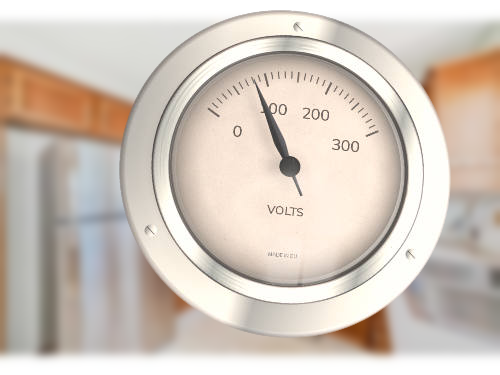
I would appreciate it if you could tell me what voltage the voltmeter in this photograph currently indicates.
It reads 80 V
